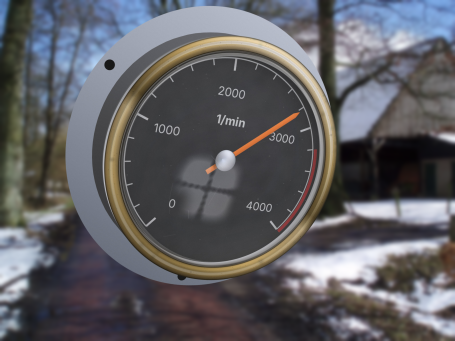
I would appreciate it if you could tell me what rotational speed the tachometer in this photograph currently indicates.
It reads 2800 rpm
